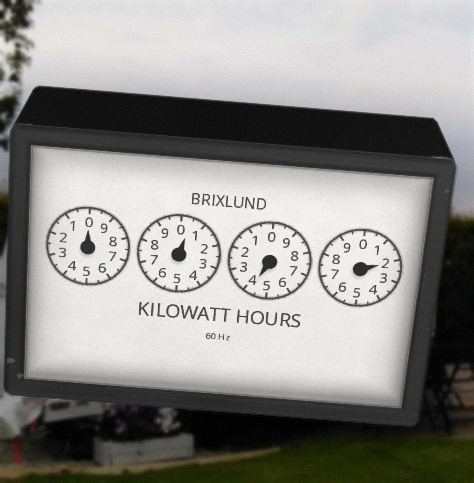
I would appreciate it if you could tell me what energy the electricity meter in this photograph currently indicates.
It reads 42 kWh
